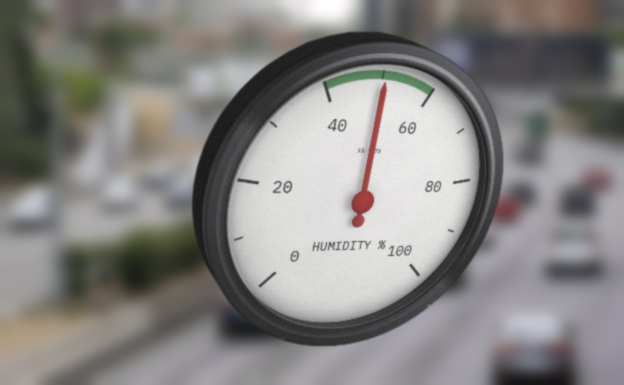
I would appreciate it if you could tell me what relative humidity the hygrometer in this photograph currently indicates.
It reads 50 %
